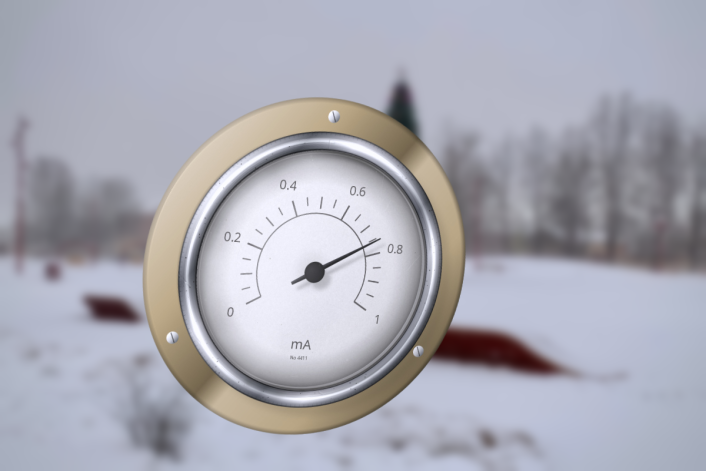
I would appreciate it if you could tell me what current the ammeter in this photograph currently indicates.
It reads 0.75 mA
